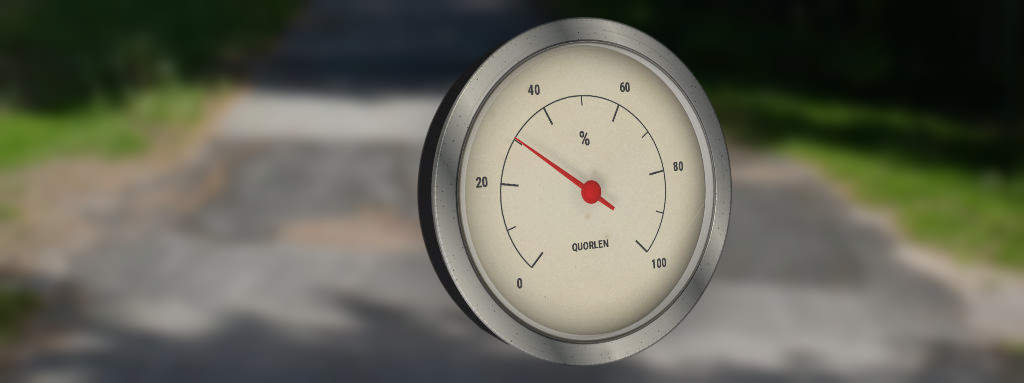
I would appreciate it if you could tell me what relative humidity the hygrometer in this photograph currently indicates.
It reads 30 %
